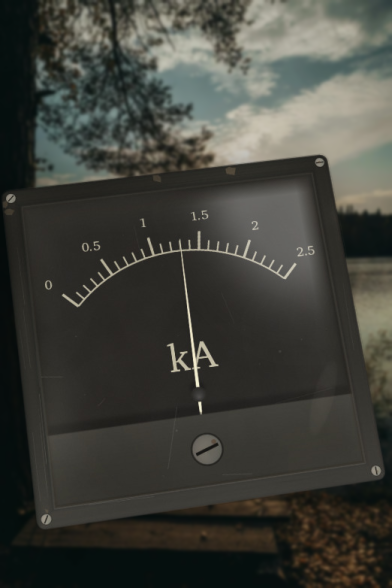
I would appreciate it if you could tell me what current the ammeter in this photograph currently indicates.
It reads 1.3 kA
